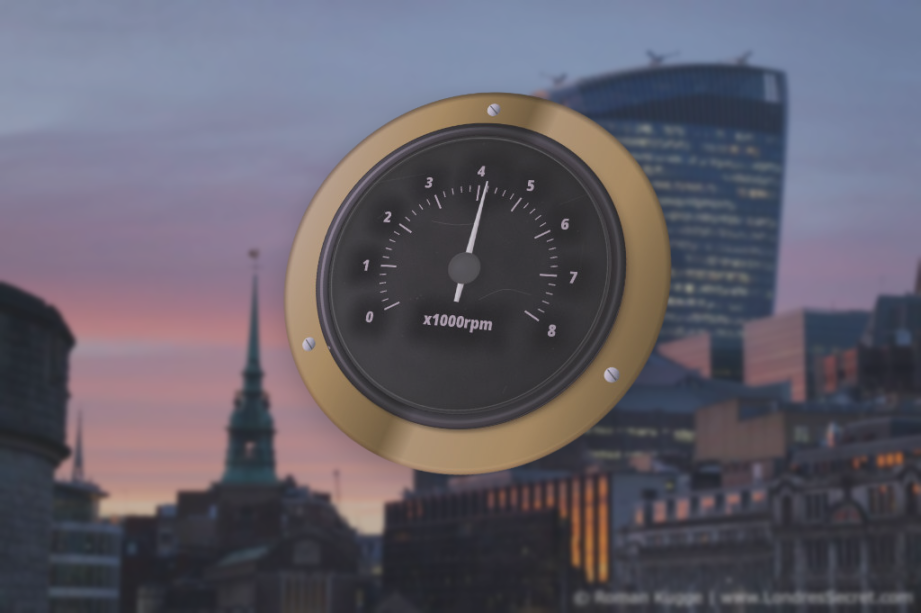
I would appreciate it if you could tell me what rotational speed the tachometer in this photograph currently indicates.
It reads 4200 rpm
